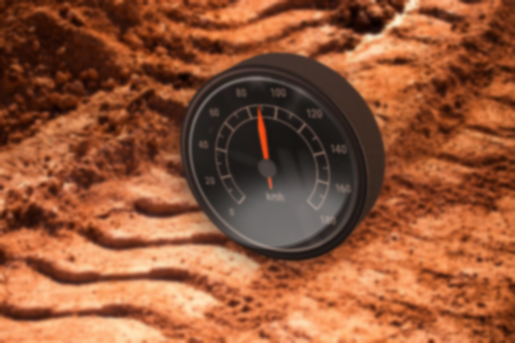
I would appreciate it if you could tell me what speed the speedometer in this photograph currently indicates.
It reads 90 km/h
